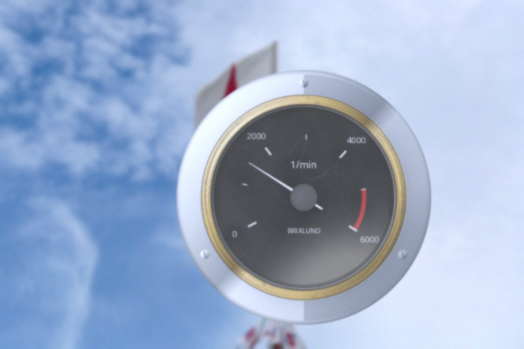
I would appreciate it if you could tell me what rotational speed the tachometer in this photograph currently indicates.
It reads 1500 rpm
